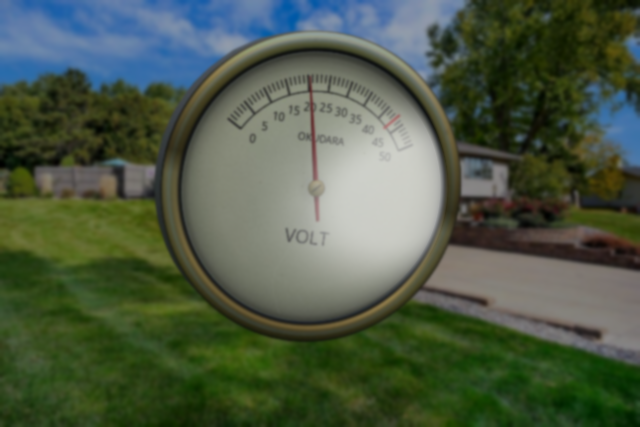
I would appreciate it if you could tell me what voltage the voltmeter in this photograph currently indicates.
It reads 20 V
